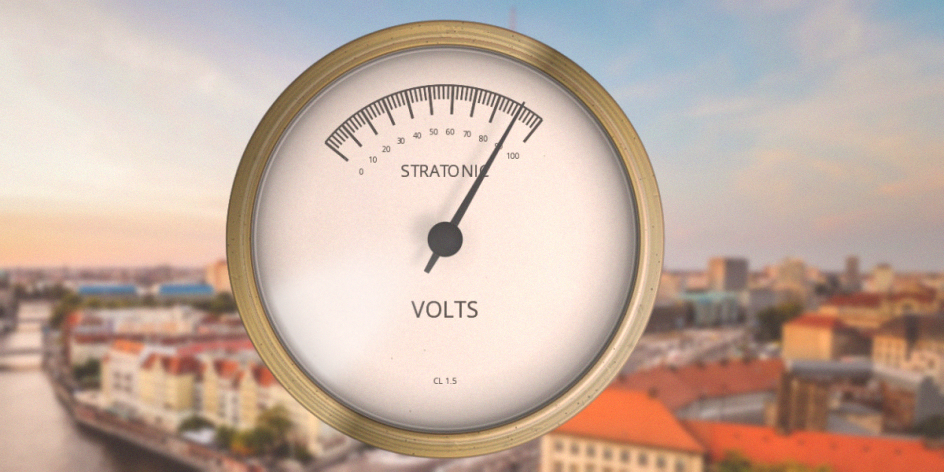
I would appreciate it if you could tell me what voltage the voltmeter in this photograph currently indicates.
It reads 90 V
